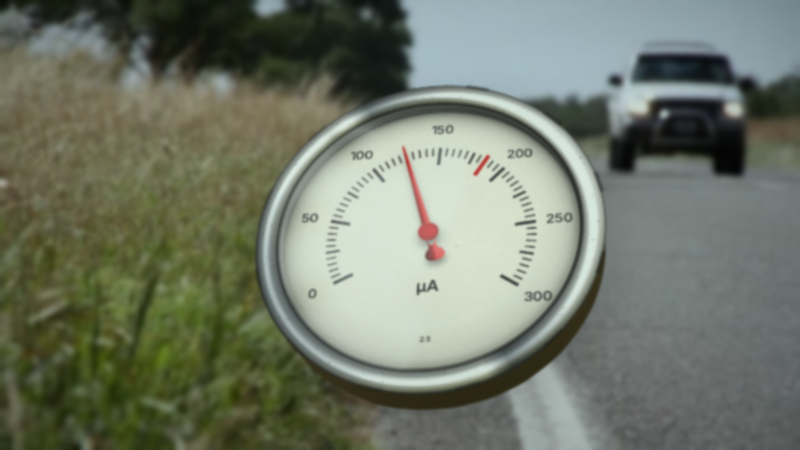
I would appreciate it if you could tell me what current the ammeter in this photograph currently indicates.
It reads 125 µA
